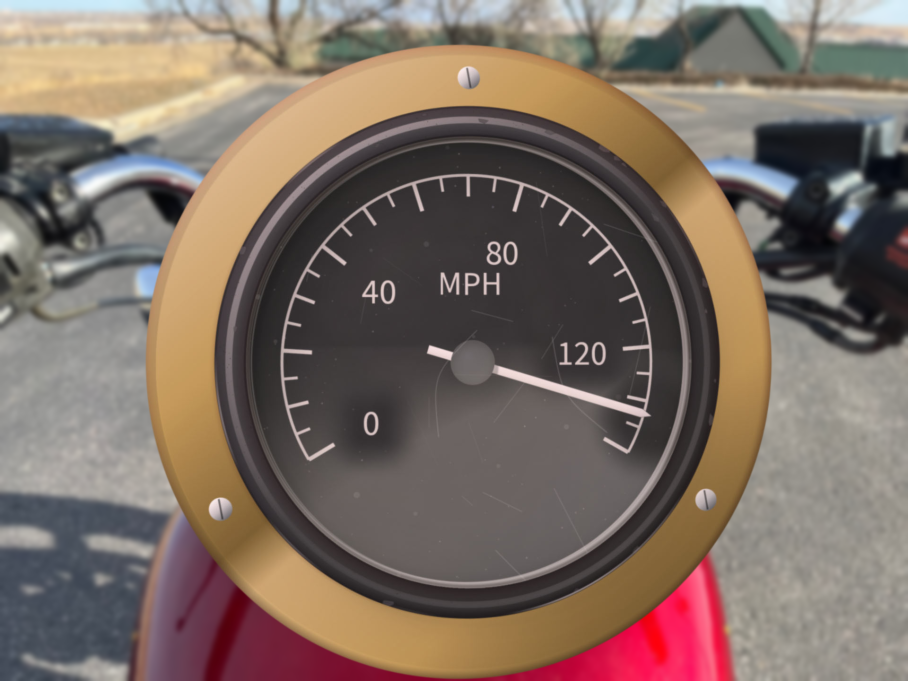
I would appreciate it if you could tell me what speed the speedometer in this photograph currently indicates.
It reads 132.5 mph
